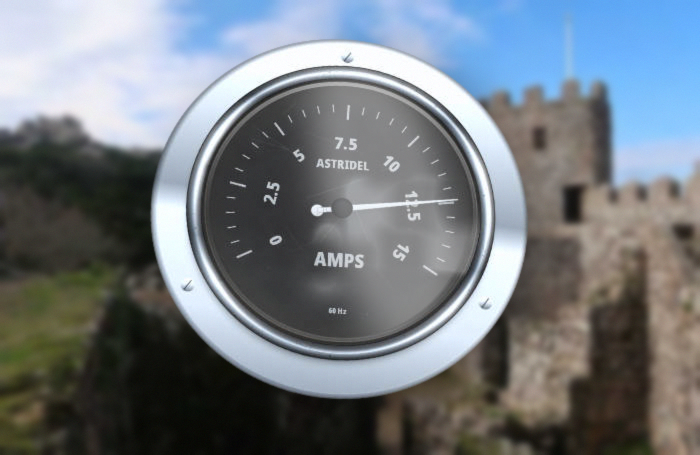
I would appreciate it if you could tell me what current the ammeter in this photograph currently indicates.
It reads 12.5 A
